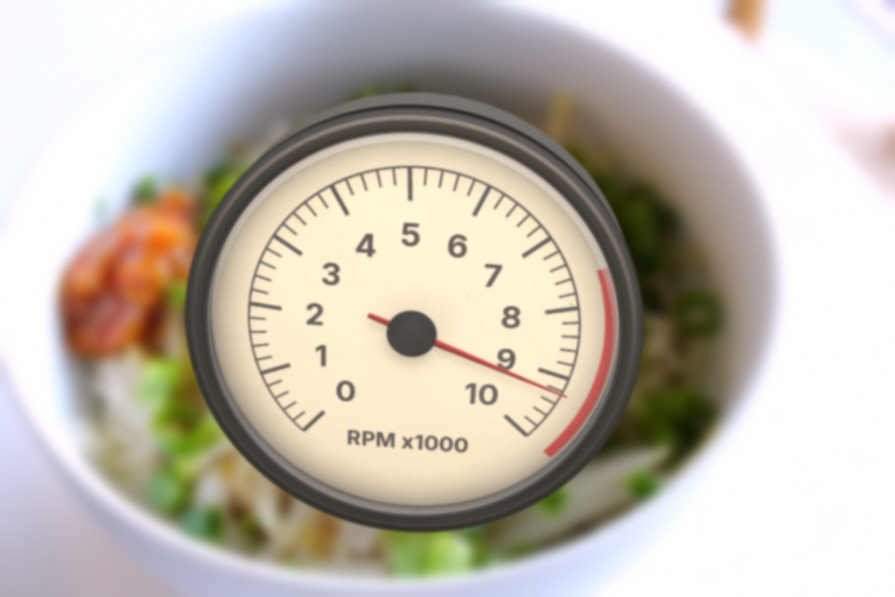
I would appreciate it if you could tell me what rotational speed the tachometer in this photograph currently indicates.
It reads 9200 rpm
